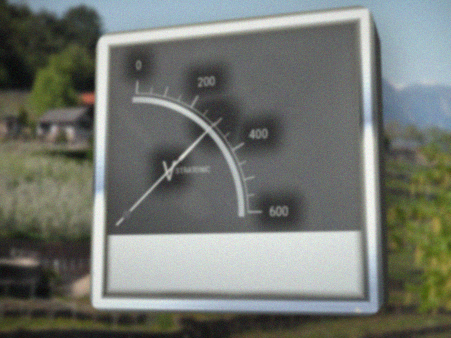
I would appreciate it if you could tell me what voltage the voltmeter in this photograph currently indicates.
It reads 300 V
